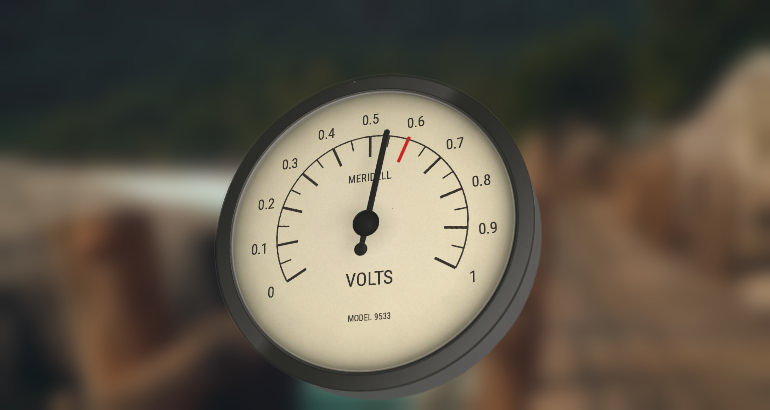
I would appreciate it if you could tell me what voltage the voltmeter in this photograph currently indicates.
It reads 0.55 V
